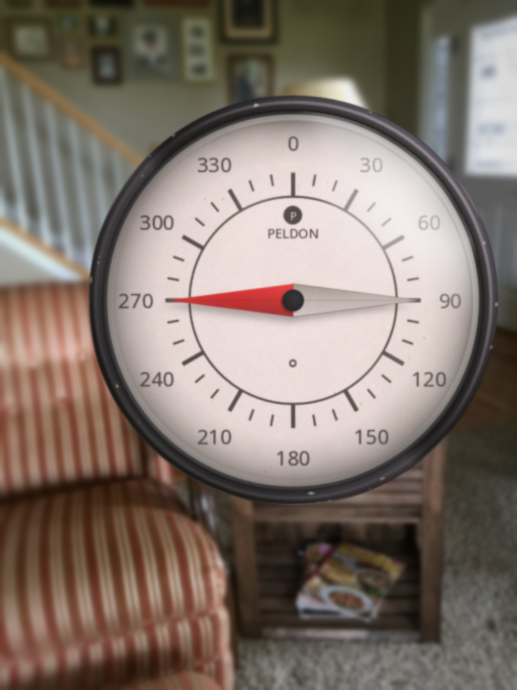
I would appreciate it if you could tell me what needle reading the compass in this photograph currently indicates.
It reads 270 °
